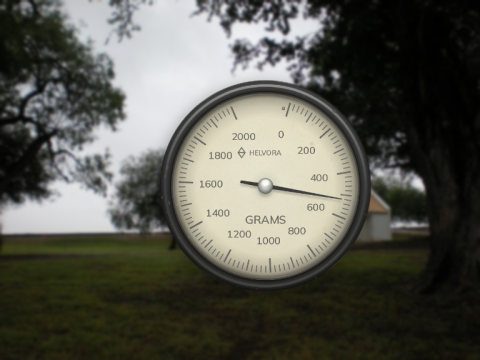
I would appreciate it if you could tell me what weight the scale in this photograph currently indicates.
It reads 520 g
